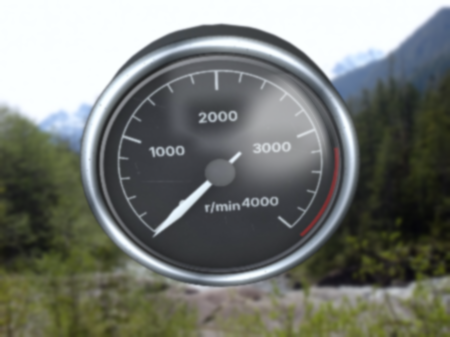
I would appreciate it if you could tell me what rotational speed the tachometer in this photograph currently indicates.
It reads 0 rpm
